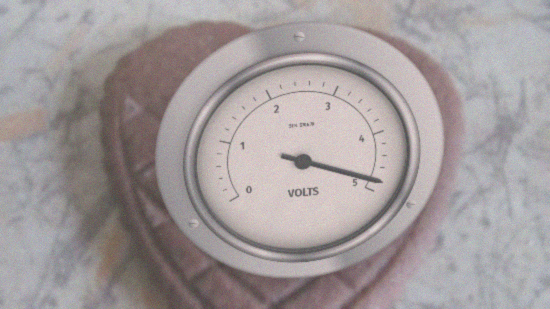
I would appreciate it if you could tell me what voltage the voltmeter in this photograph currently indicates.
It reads 4.8 V
